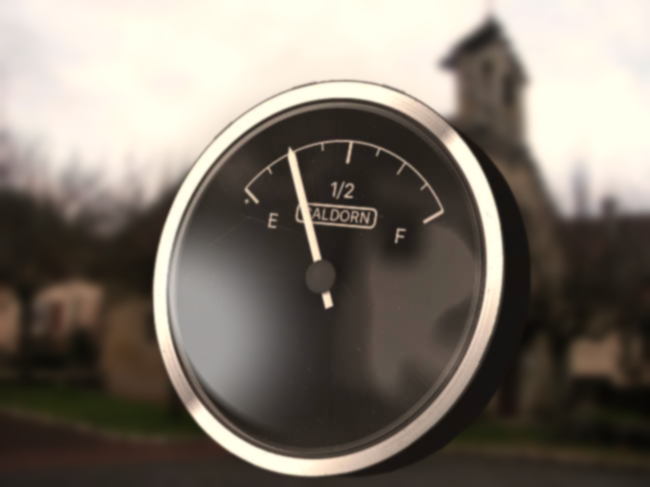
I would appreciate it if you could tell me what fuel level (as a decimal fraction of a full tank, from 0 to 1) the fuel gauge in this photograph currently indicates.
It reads 0.25
